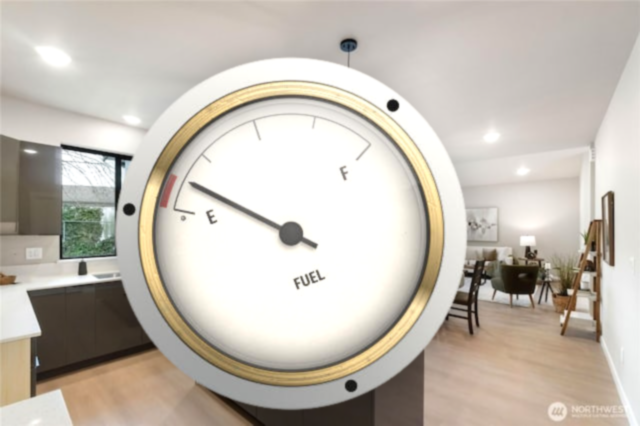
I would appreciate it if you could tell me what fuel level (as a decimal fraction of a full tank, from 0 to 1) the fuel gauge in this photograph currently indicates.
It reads 0.125
